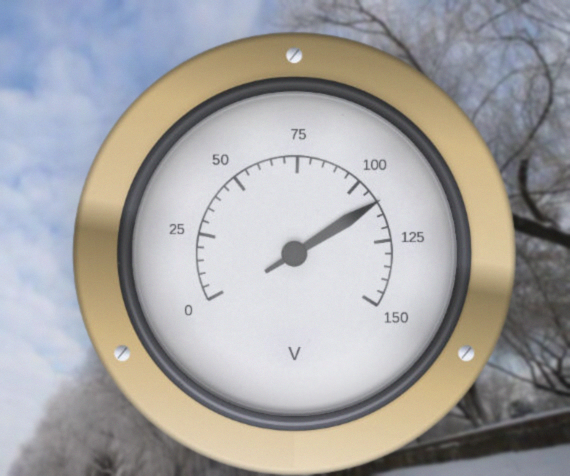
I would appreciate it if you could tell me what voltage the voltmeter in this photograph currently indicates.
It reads 110 V
